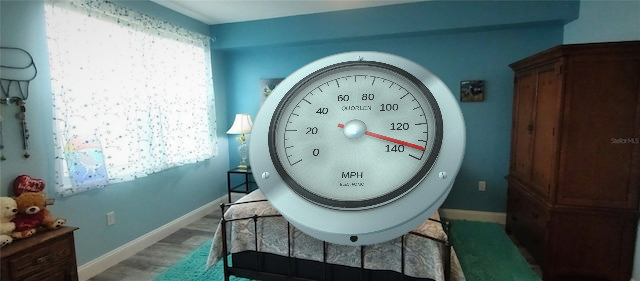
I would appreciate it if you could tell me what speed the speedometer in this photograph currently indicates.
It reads 135 mph
